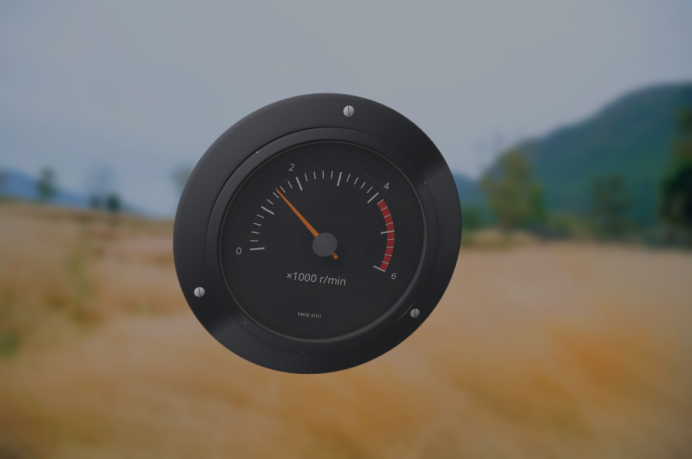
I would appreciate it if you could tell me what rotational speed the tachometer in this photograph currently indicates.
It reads 1500 rpm
